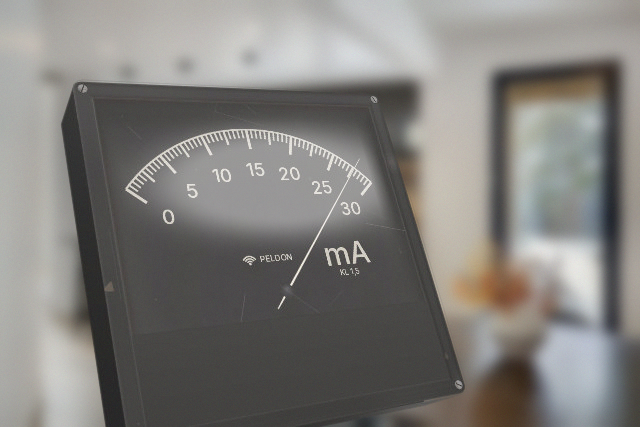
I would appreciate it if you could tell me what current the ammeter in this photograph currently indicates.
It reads 27.5 mA
